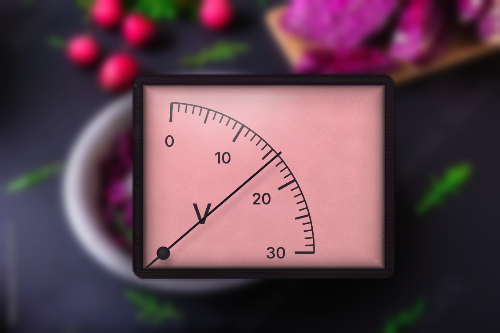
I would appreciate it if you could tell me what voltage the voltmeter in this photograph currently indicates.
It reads 16 V
